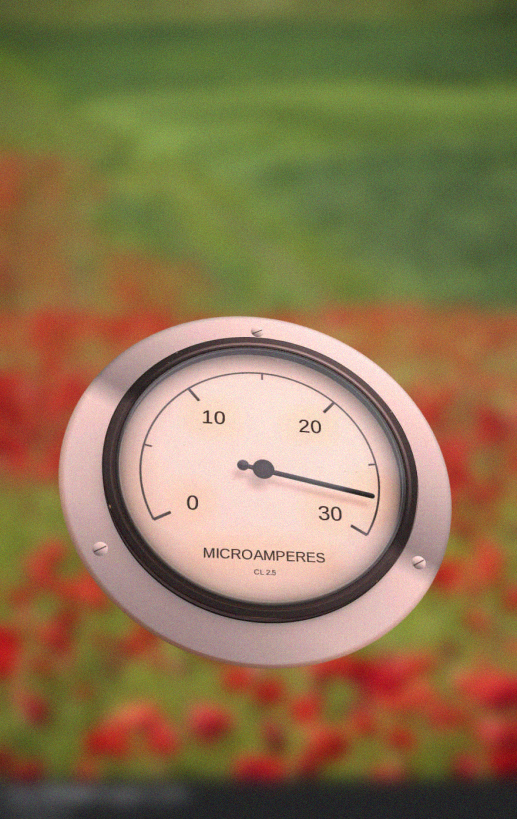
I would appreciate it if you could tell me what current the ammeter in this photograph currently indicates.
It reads 27.5 µA
